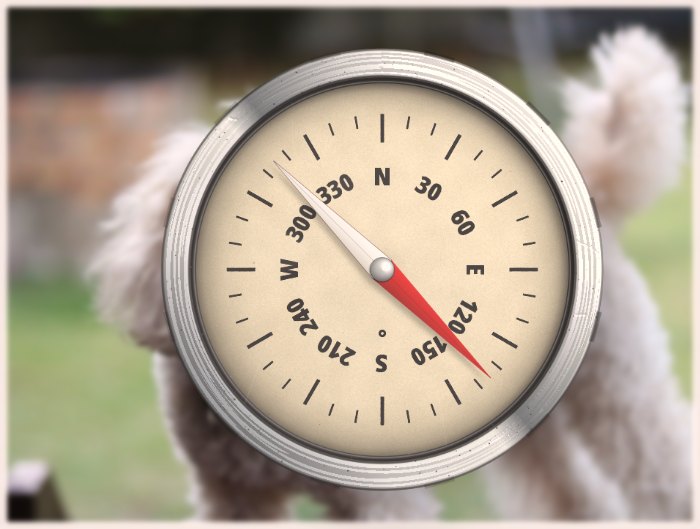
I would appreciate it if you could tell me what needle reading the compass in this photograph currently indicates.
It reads 135 °
